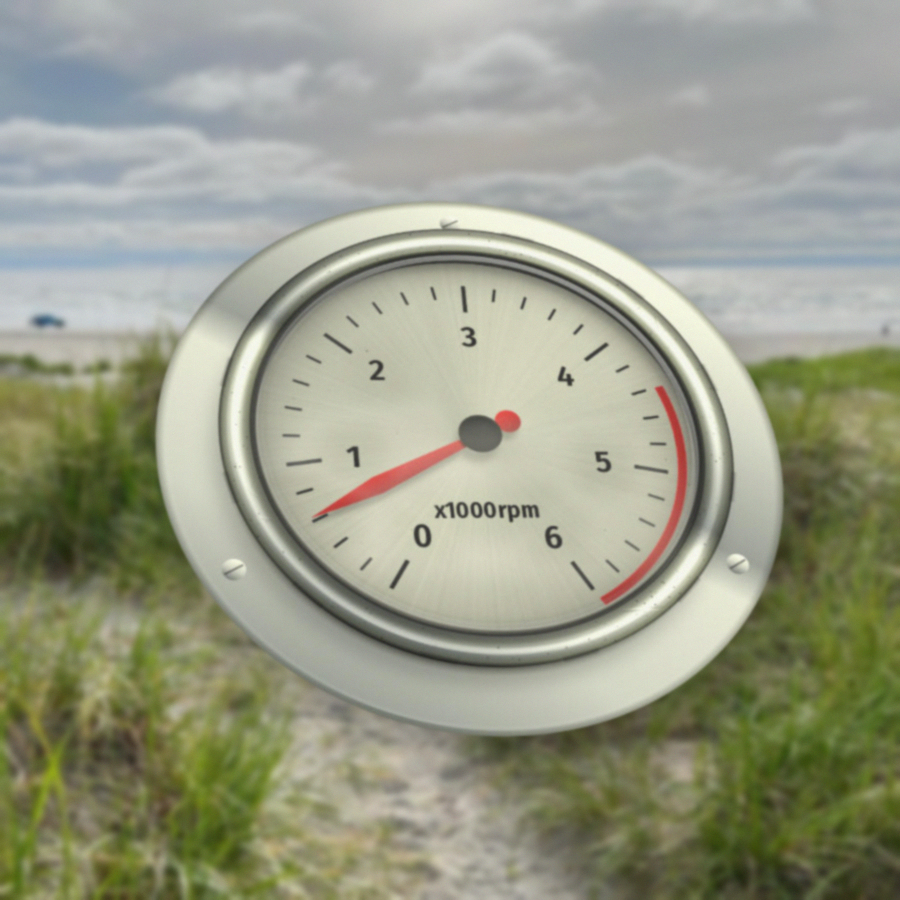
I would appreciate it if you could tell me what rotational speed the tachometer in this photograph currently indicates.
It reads 600 rpm
